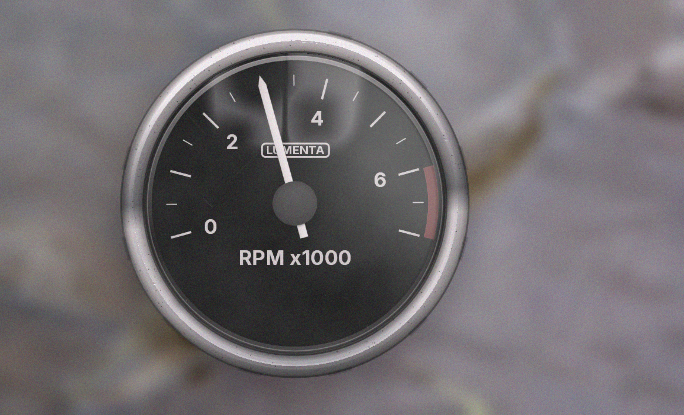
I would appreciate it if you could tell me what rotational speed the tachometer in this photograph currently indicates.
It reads 3000 rpm
